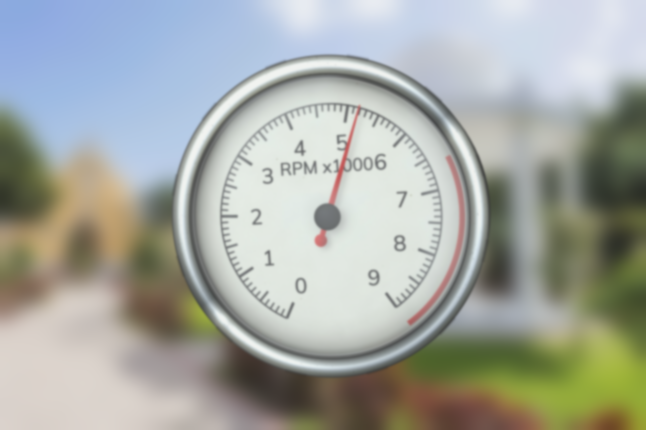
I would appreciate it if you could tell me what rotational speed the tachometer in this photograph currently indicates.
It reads 5200 rpm
